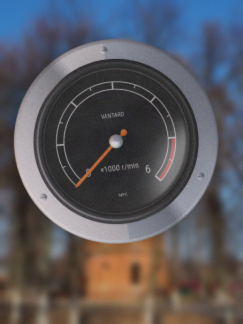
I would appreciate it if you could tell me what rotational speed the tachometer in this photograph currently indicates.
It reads 0 rpm
